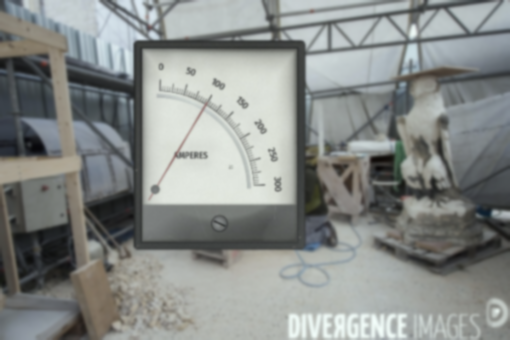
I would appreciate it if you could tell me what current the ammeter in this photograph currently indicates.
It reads 100 A
